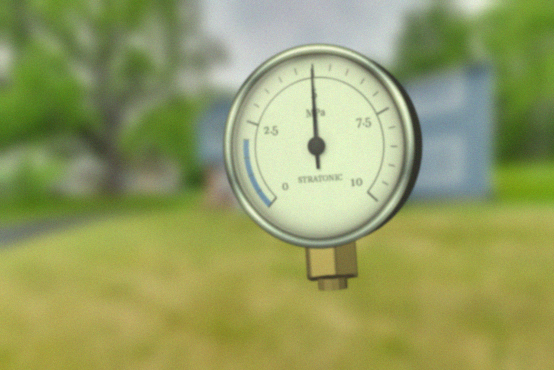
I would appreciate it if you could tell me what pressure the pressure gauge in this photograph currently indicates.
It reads 5 MPa
